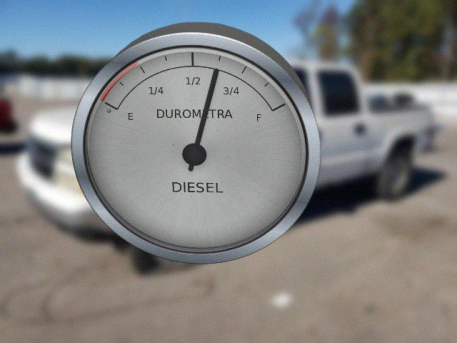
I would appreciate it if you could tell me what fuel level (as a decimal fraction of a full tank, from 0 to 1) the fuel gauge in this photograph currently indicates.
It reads 0.625
